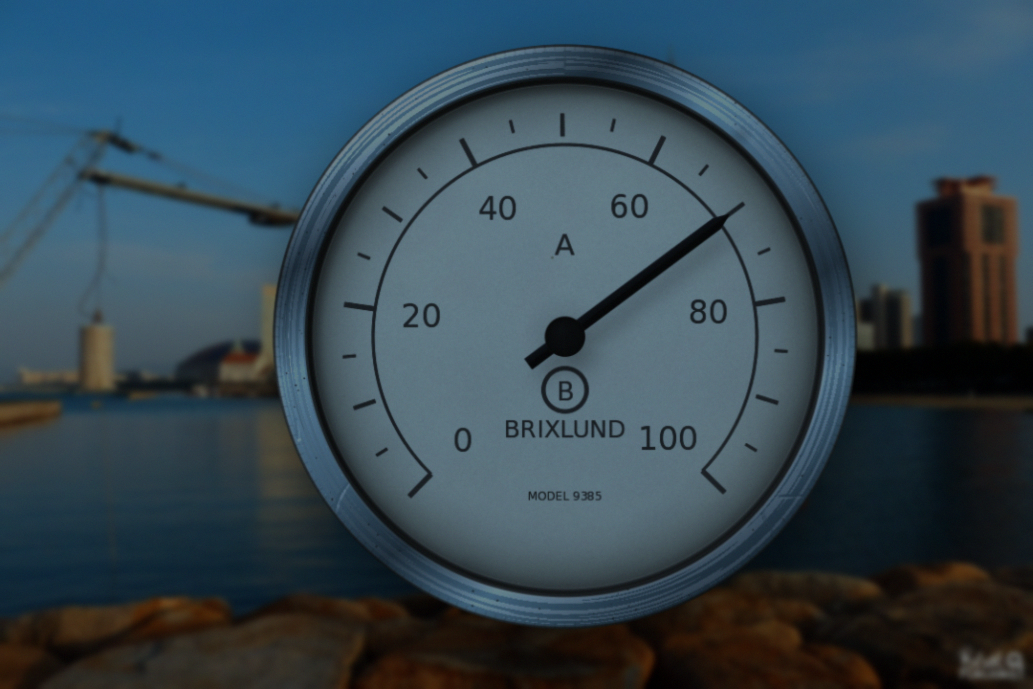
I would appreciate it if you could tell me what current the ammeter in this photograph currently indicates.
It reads 70 A
